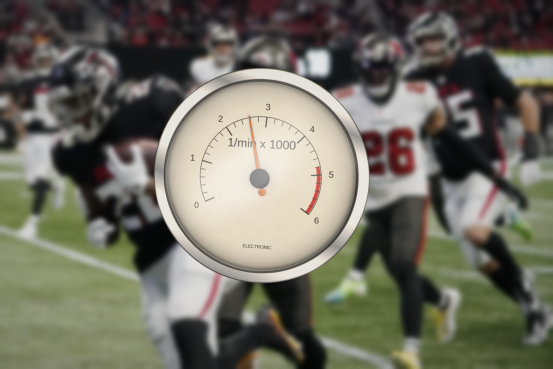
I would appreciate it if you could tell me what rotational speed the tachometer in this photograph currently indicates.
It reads 2600 rpm
